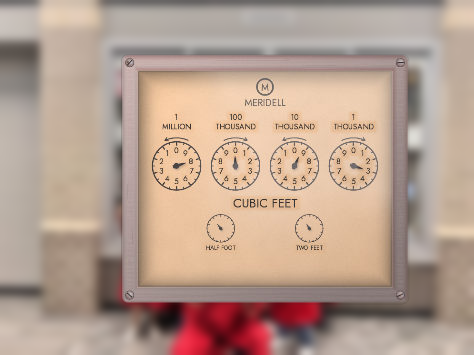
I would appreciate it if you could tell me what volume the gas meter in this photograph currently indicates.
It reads 799300 ft³
